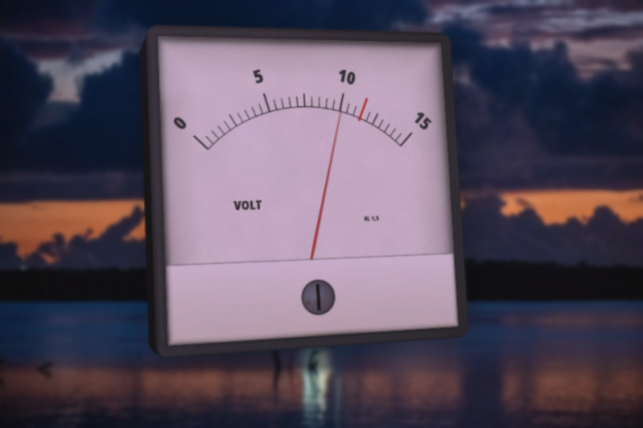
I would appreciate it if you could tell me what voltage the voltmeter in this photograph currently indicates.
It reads 10 V
